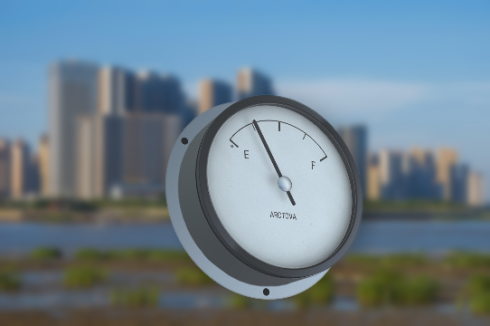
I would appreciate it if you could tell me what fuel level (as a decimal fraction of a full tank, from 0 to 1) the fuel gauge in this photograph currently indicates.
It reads 0.25
